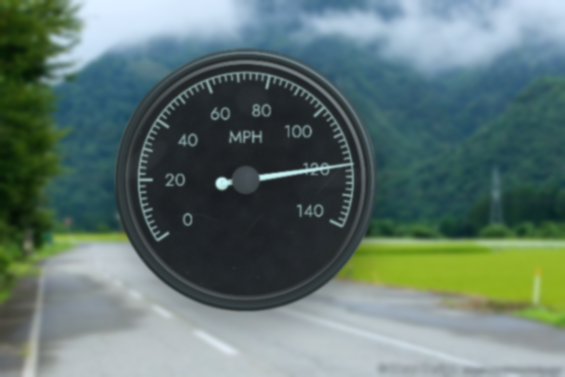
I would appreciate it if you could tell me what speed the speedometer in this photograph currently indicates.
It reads 120 mph
